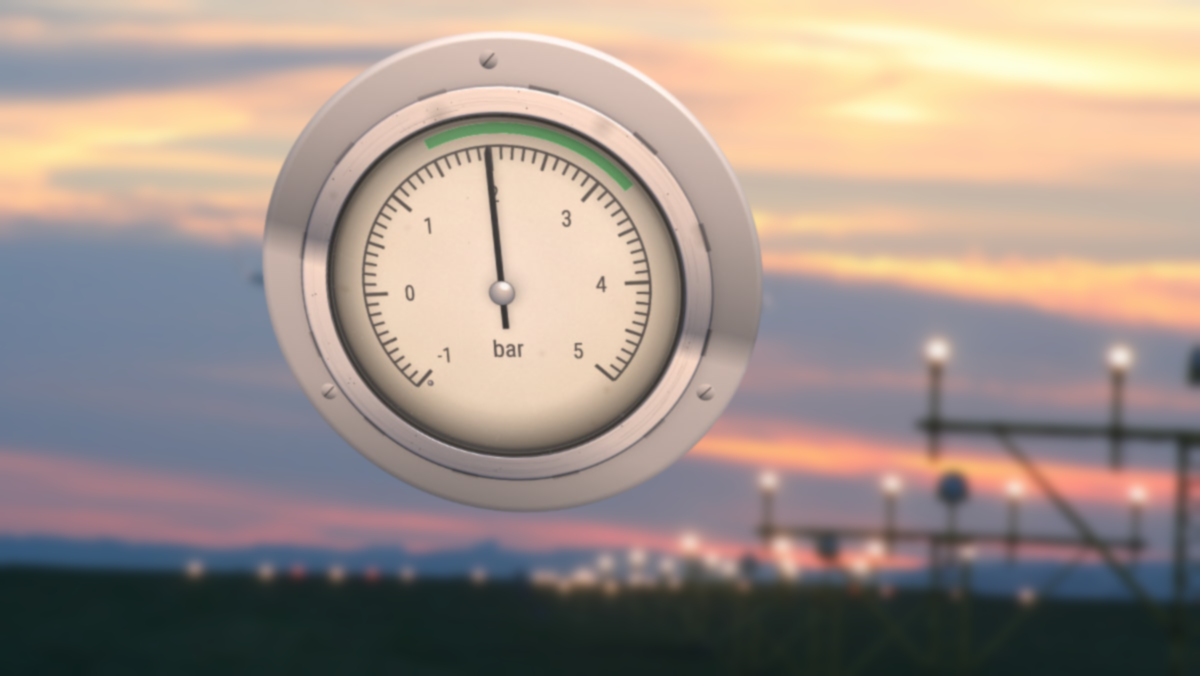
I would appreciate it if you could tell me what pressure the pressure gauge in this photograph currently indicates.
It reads 2 bar
